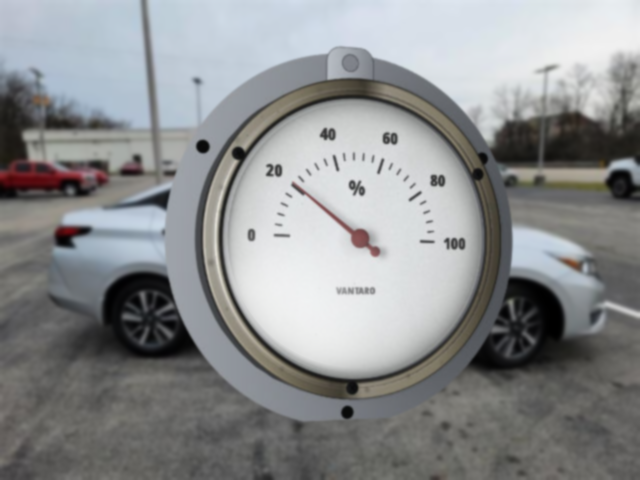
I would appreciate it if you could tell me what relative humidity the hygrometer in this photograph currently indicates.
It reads 20 %
